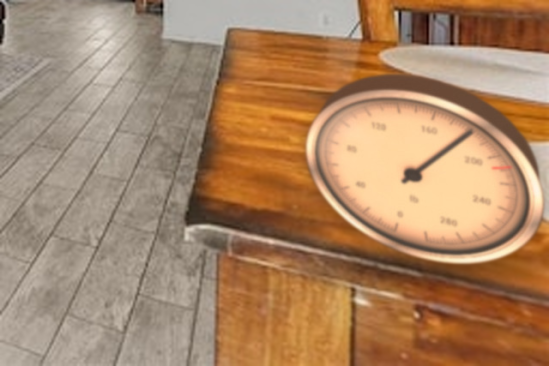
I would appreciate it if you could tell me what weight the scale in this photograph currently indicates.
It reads 180 lb
